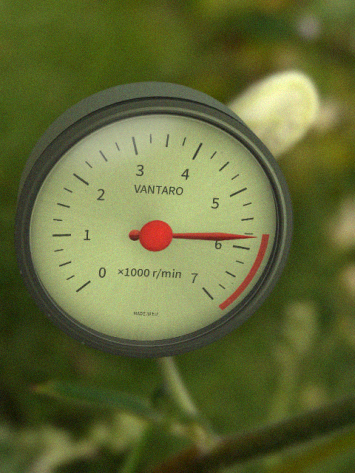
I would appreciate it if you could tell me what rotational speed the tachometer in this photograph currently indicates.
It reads 5750 rpm
